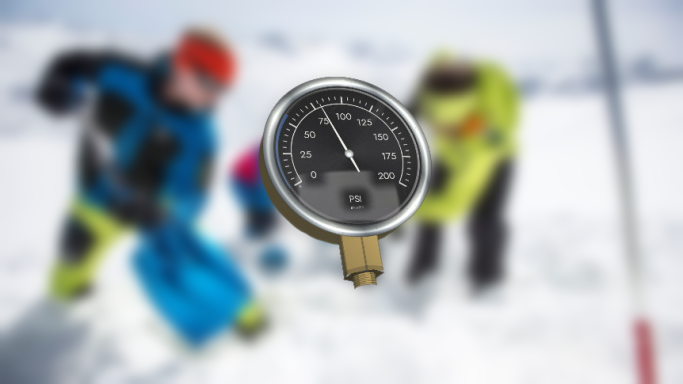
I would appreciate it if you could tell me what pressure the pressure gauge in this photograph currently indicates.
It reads 80 psi
